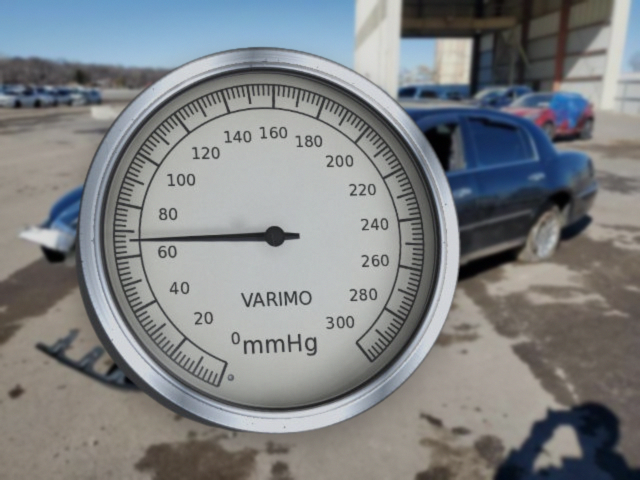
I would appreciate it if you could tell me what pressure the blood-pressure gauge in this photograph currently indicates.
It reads 66 mmHg
